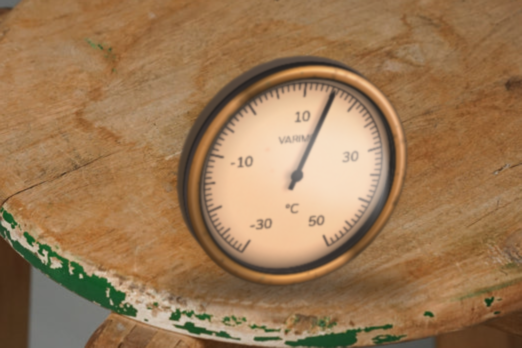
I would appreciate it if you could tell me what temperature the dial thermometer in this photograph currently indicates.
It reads 15 °C
